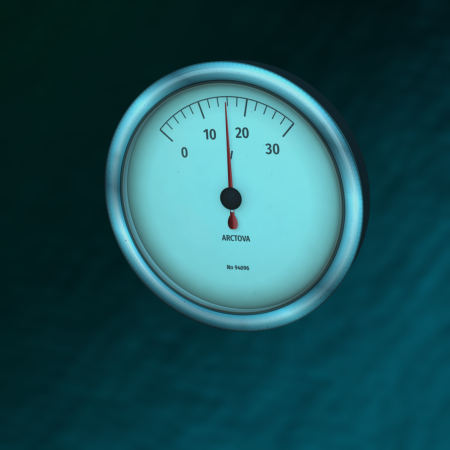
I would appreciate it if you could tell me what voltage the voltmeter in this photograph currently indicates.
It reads 16 V
